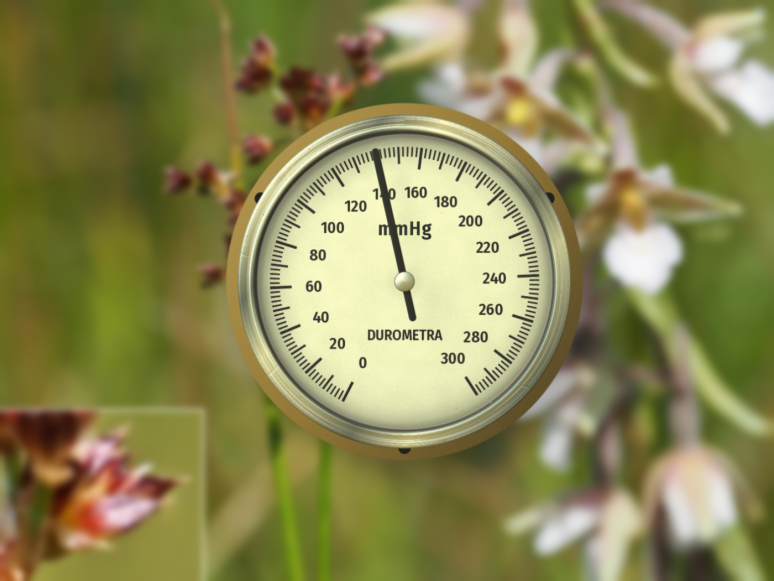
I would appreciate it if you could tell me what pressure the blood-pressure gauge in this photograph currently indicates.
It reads 140 mmHg
